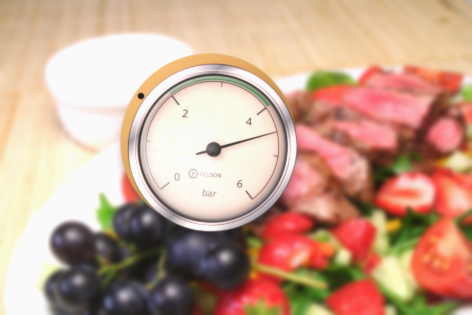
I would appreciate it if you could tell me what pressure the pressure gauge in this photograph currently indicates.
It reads 4.5 bar
